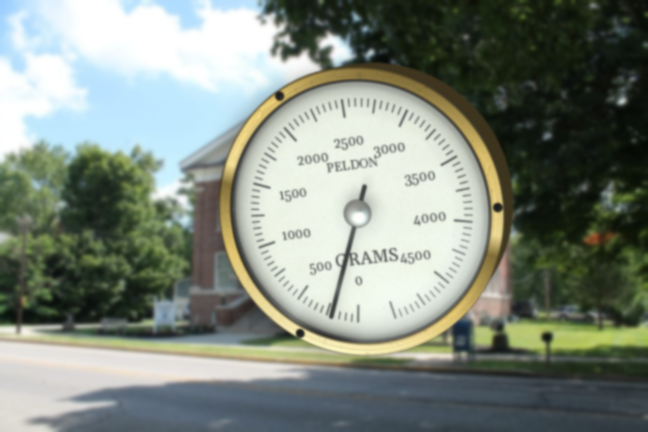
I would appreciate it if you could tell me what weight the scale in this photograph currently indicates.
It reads 200 g
